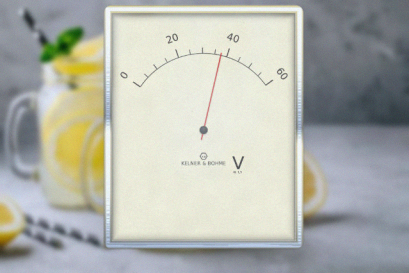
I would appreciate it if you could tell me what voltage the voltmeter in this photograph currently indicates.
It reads 37.5 V
